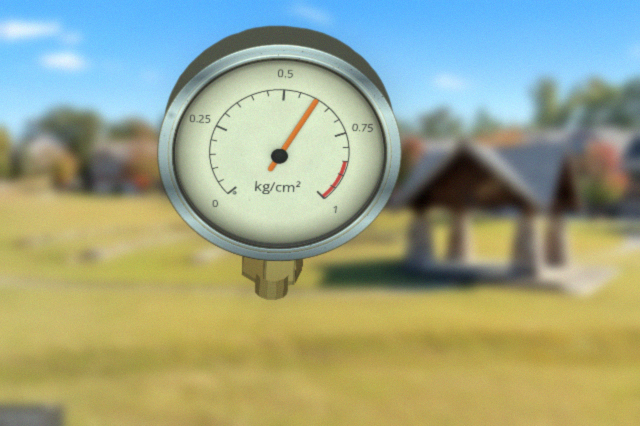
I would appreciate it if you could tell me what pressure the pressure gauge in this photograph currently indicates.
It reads 0.6 kg/cm²
